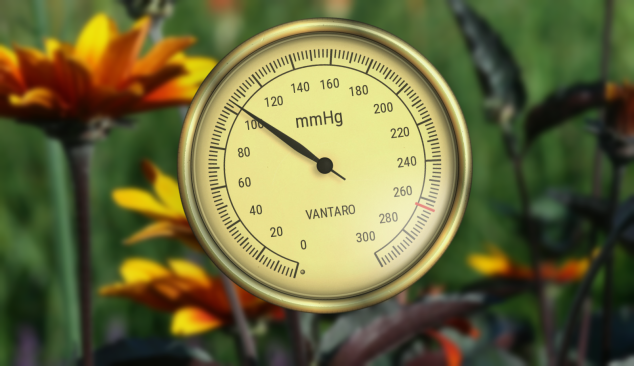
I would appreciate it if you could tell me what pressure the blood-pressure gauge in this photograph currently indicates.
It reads 104 mmHg
